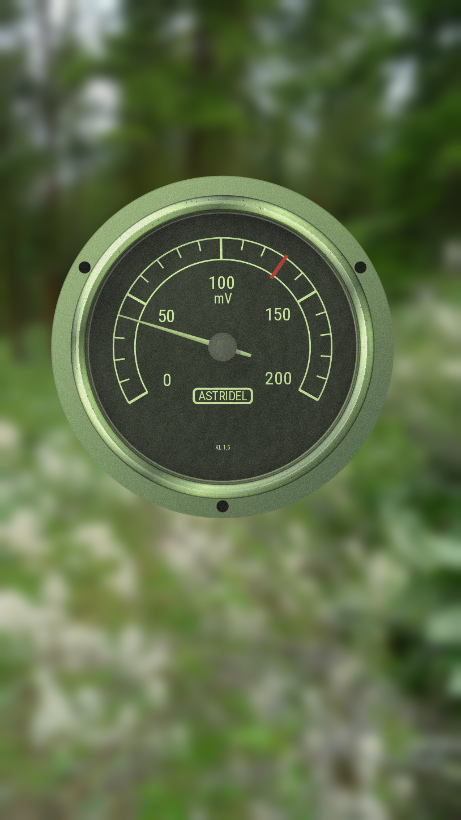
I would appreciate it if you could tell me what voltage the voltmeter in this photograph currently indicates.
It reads 40 mV
